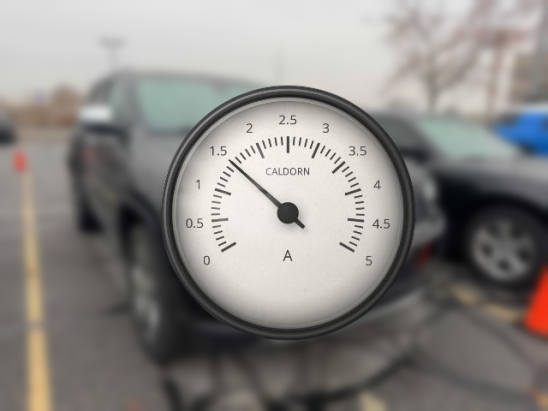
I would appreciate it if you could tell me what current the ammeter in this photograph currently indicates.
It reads 1.5 A
